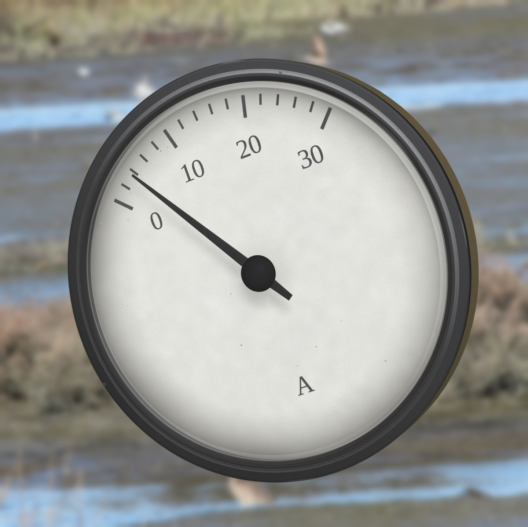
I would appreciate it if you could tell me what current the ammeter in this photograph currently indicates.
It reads 4 A
